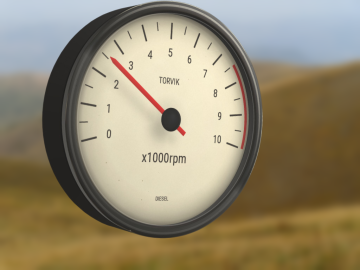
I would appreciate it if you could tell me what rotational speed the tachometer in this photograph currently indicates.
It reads 2500 rpm
